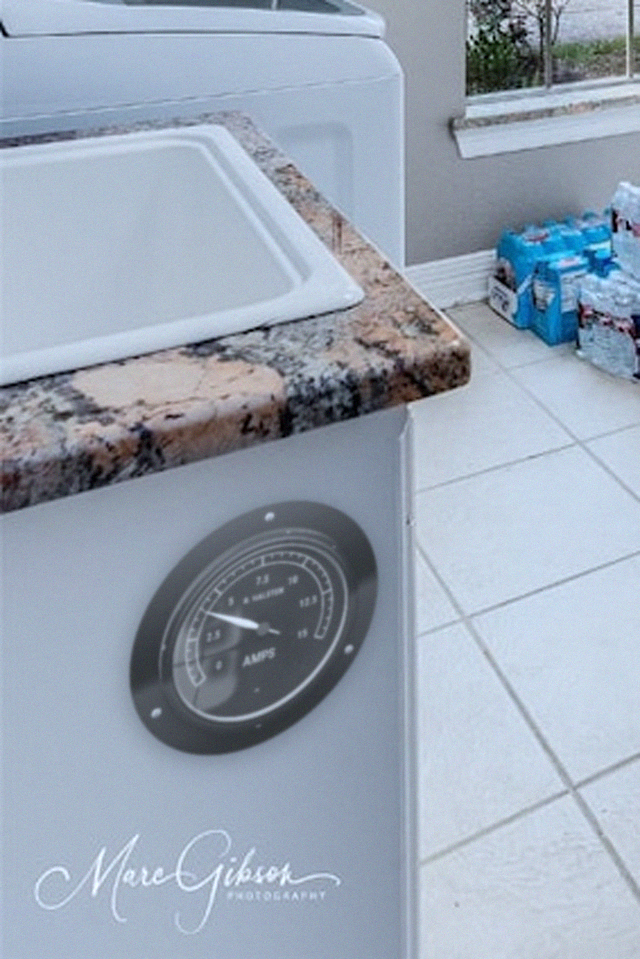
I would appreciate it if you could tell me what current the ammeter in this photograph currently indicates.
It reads 4 A
